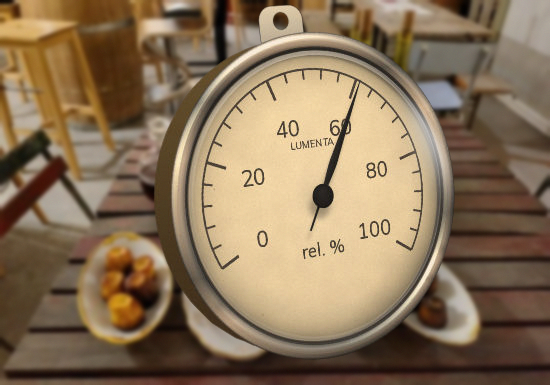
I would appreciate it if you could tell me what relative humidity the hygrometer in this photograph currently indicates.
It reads 60 %
